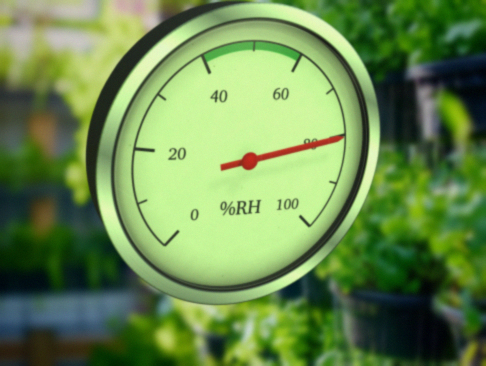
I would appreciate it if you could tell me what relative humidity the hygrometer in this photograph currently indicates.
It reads 80 %
